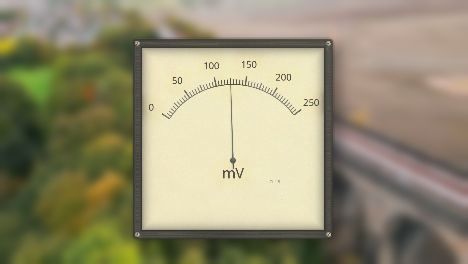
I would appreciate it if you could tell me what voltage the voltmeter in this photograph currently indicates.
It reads 125 mV
